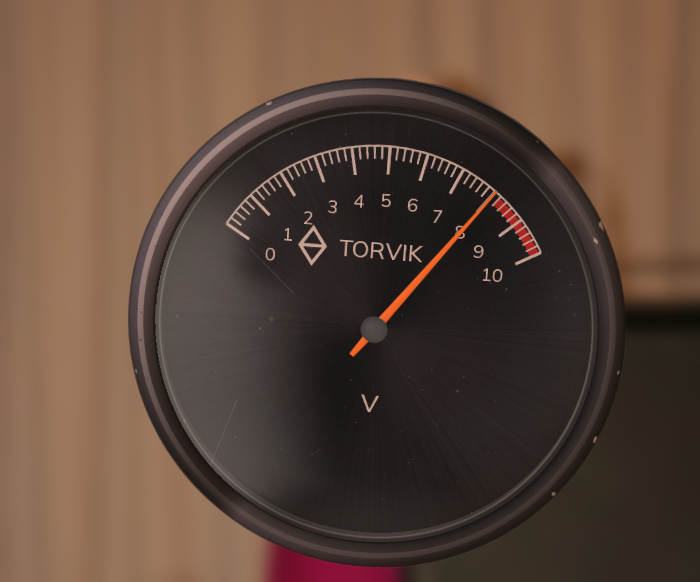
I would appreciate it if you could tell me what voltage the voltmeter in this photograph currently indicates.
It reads 8 V
